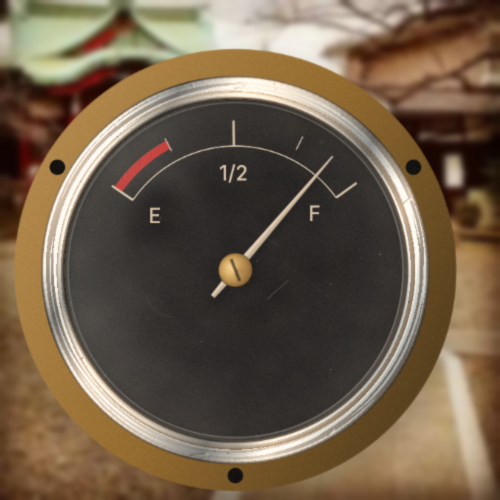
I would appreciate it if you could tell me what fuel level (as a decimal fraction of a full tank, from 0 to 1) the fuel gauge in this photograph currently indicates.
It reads 0.875
